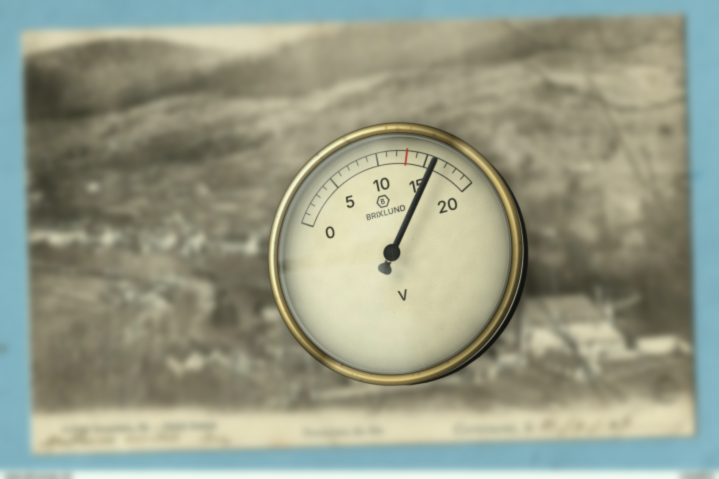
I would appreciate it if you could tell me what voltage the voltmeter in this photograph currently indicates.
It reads 16 V
